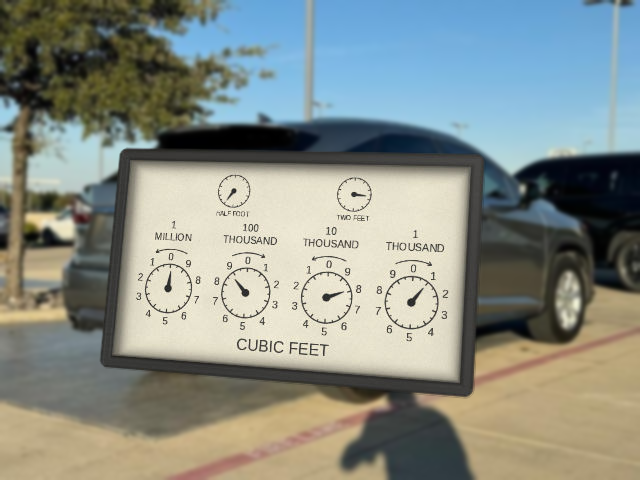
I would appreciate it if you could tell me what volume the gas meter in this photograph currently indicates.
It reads 988100 ft³
